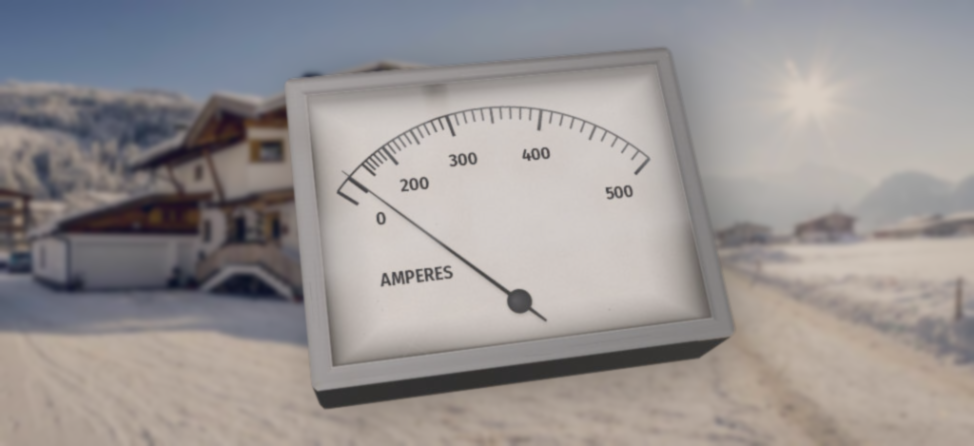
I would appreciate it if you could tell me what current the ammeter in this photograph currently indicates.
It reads 100 A
